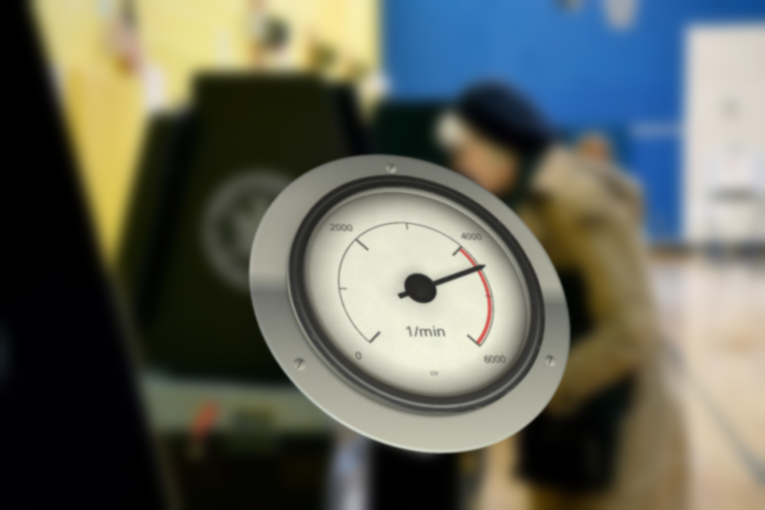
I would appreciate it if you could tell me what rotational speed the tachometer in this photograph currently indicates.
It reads 4500 rpm
